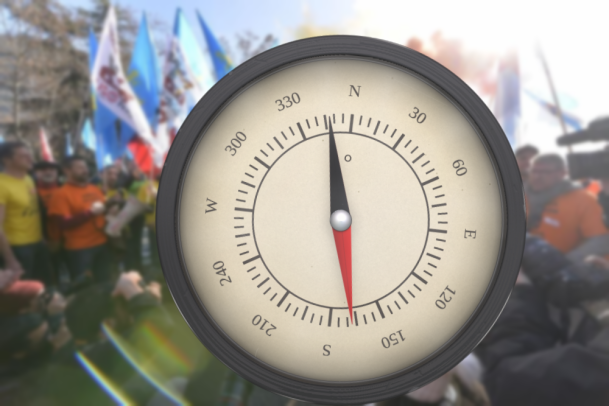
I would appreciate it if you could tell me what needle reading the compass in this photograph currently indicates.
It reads 167.5 °
